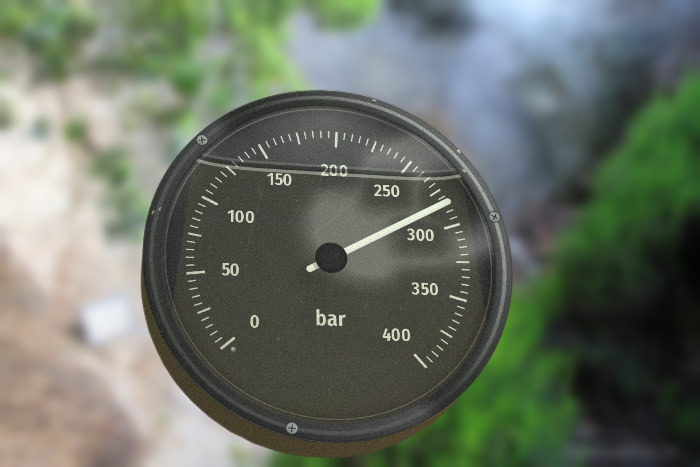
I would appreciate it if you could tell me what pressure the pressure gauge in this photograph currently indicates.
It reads 285 bar
